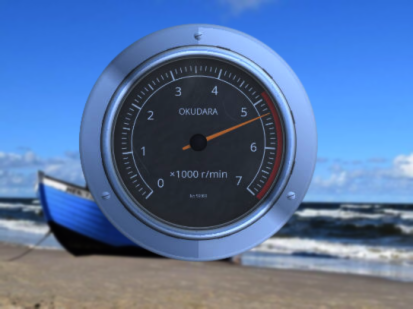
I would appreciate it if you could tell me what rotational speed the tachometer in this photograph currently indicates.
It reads 5300 rpm
